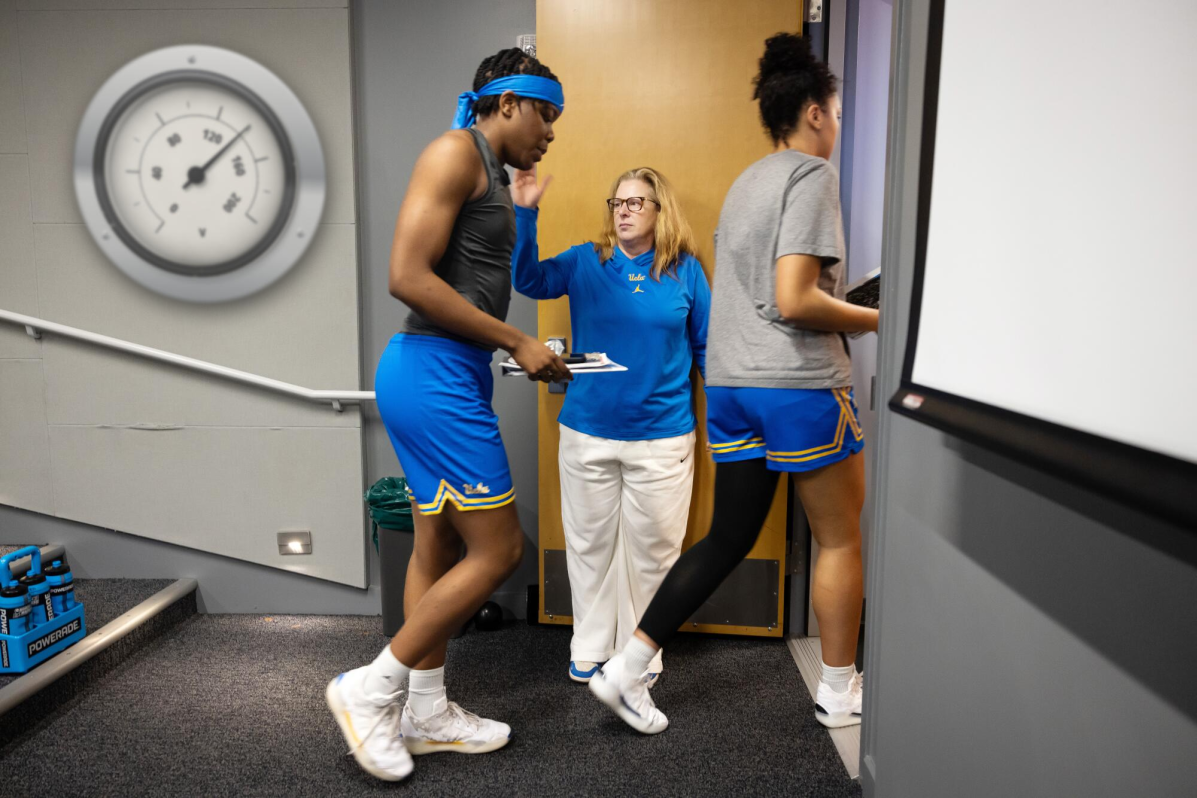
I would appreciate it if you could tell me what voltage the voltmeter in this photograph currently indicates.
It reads 140 V
